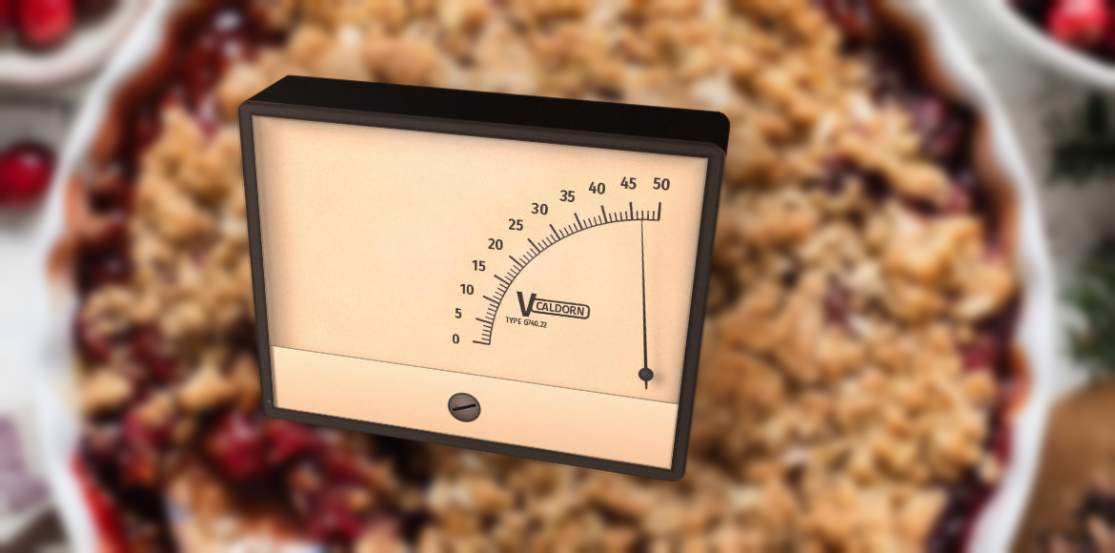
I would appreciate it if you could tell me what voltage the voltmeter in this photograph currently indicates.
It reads 47 V
